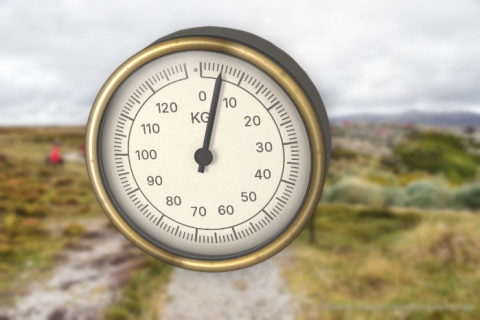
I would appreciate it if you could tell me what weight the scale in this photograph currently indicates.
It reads 5 kg
